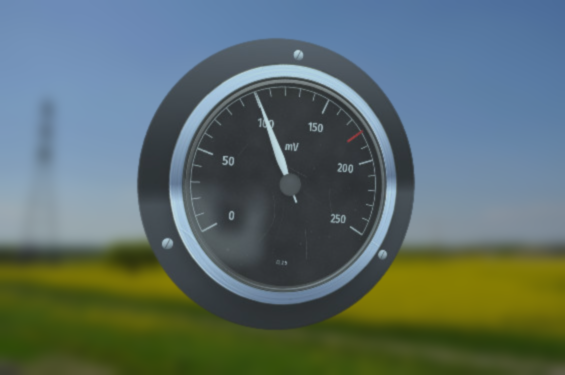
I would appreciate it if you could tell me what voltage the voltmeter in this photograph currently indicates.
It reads 100 mV
